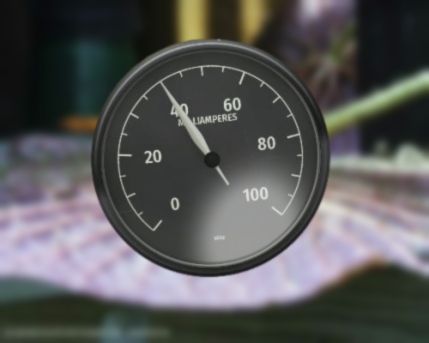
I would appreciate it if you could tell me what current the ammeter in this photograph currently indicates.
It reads 40 mA
